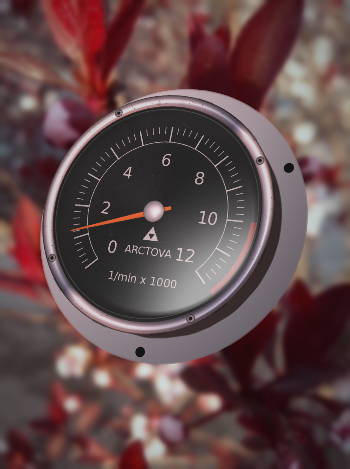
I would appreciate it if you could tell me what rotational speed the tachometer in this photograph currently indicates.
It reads 1200 rpm
